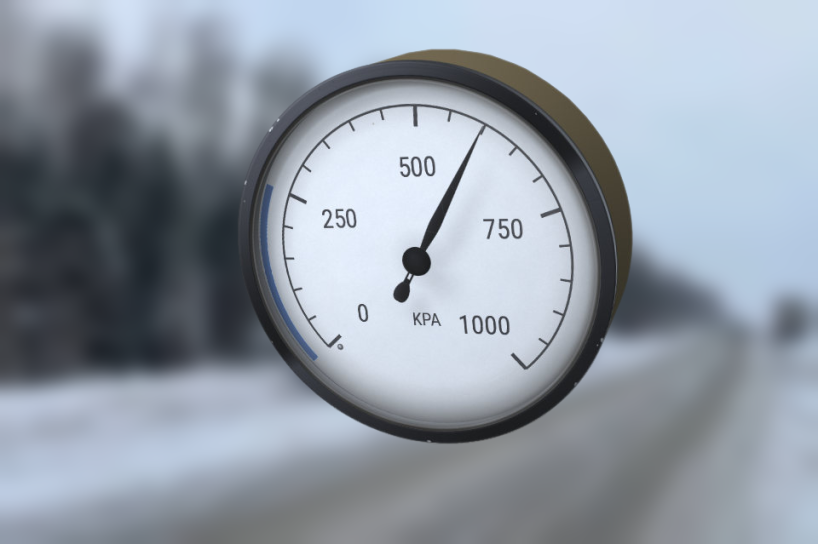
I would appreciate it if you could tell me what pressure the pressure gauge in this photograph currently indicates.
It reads 600 kPa
